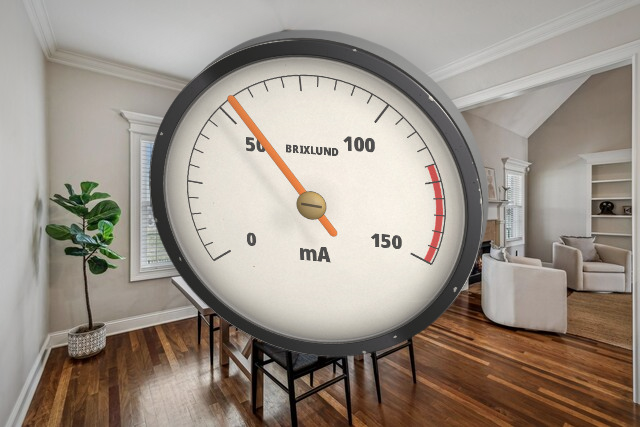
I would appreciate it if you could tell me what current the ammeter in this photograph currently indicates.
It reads 55 mA
